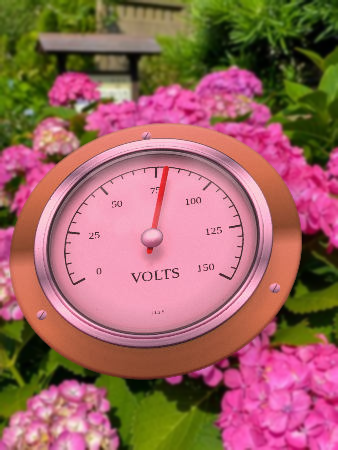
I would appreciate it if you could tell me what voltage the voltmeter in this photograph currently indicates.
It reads 80 V
